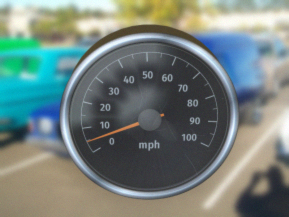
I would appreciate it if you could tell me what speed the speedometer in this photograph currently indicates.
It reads 5 mph
